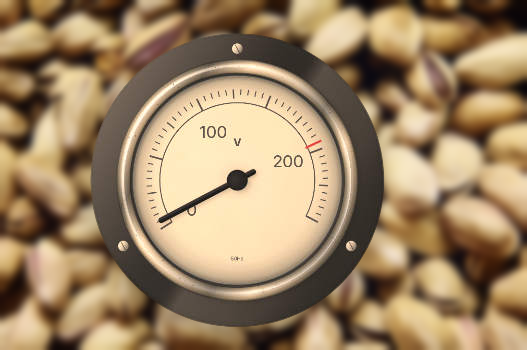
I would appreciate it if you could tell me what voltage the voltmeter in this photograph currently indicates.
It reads 5 V
